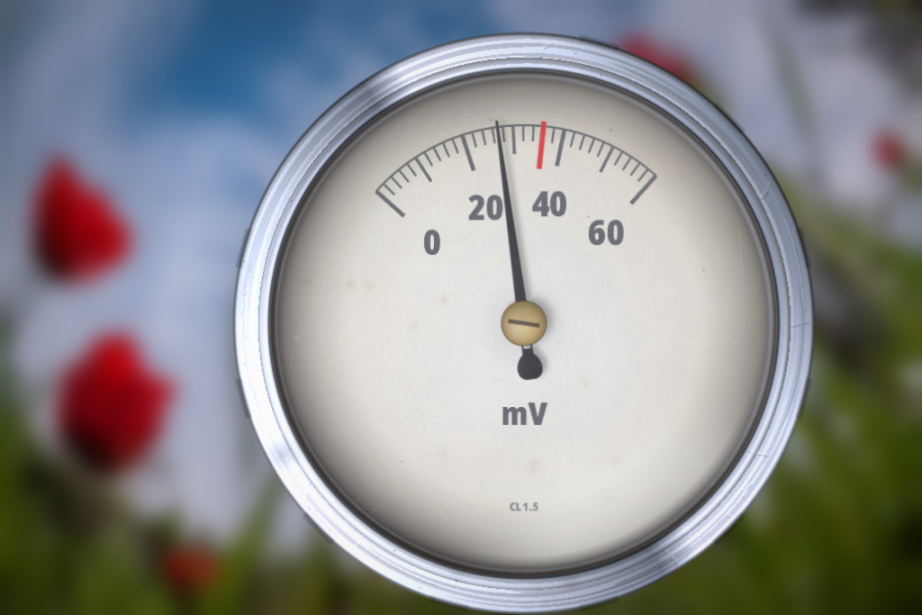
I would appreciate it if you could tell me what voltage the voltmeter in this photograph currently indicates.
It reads 27 mV
